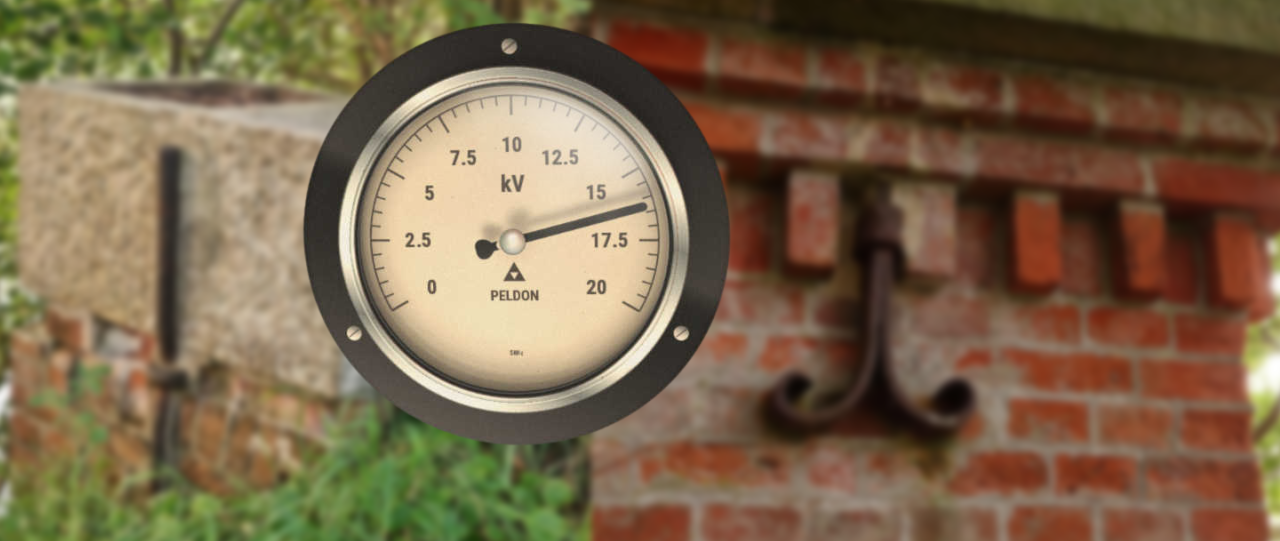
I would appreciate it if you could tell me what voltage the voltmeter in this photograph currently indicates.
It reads 16.25 kV
